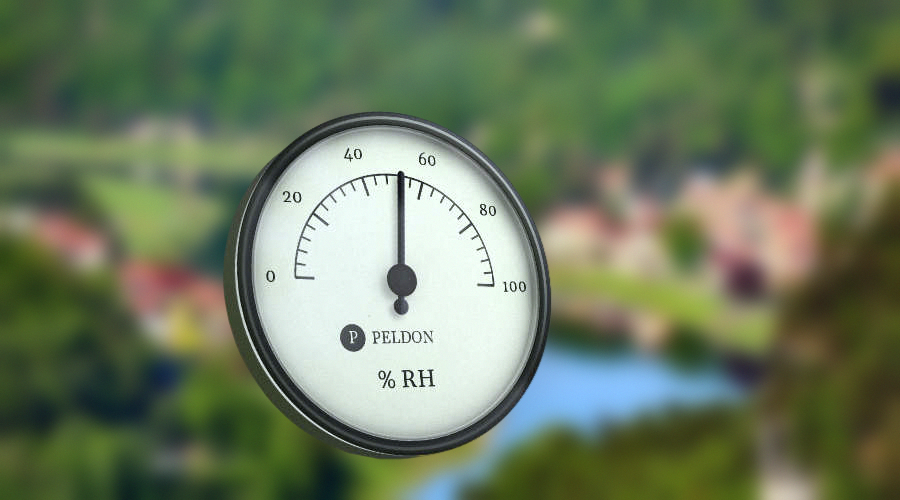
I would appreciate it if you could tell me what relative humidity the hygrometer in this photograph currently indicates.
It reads 52 %
